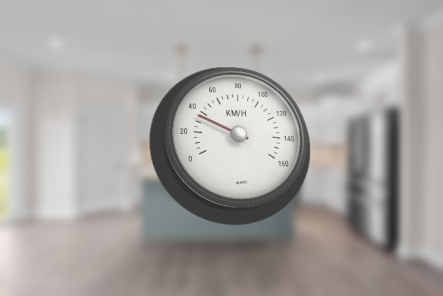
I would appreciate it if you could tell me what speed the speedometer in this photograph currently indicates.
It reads 35 km/h
